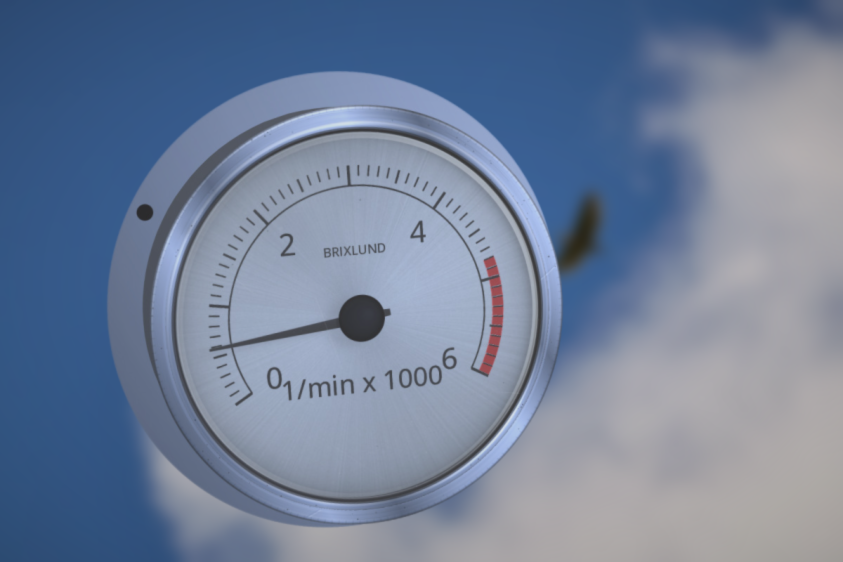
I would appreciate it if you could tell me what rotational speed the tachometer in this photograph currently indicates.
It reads 600 rpm
